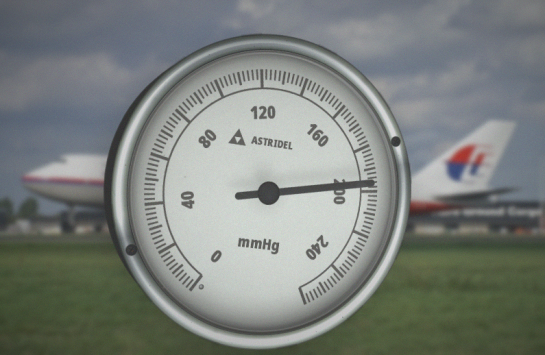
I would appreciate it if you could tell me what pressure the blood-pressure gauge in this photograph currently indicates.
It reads 196 mmHg
